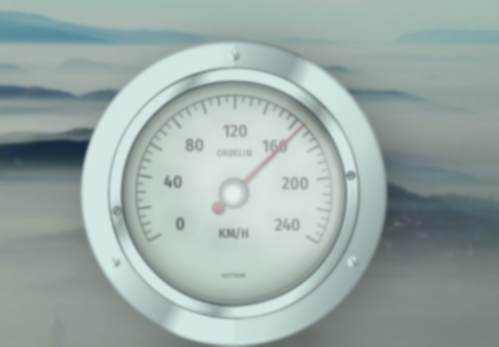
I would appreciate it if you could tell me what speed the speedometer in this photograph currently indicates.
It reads 165 km/h
